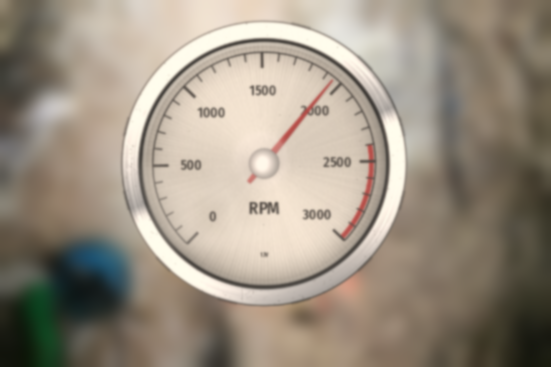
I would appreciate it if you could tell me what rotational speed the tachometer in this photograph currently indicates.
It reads 1950 rpm
